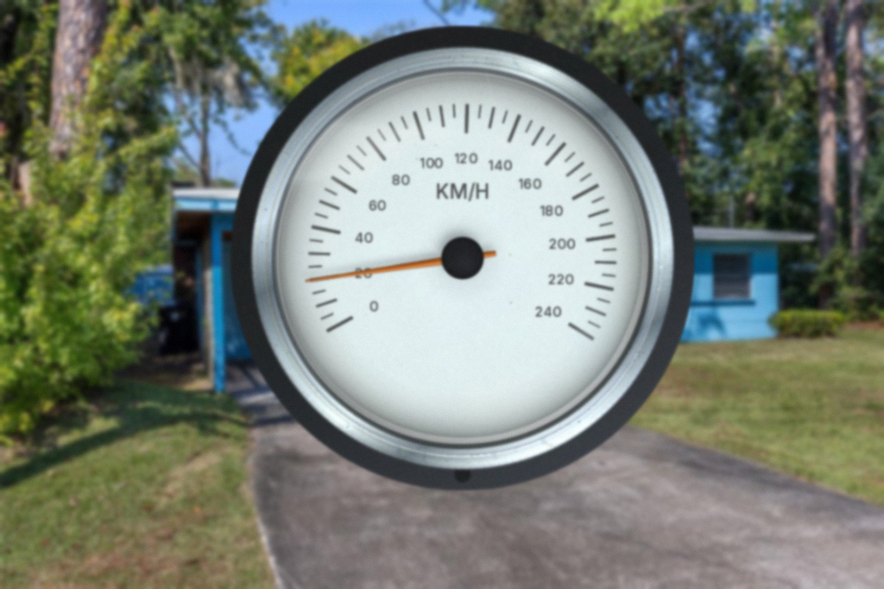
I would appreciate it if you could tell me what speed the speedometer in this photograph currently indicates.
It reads 20 km/h
